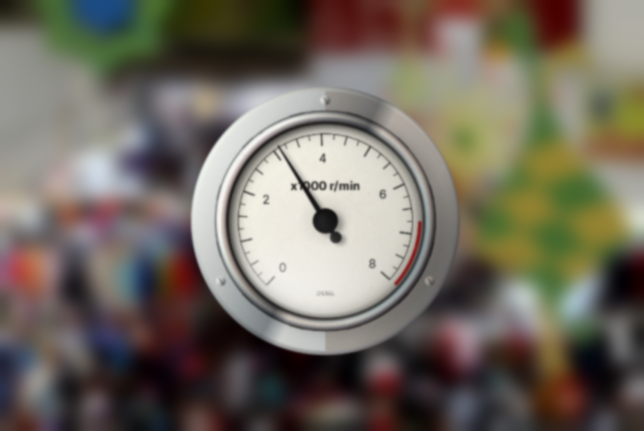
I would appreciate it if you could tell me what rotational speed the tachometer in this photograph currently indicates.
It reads 3125 rpm
